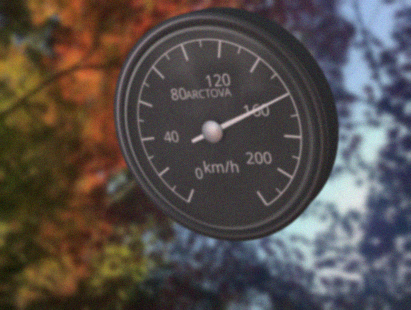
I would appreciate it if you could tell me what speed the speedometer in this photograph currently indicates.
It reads 160 km/h
